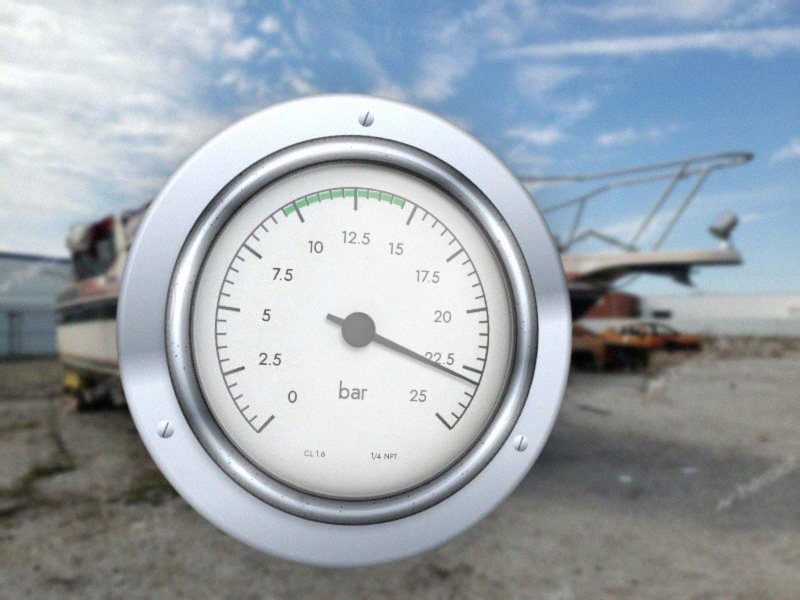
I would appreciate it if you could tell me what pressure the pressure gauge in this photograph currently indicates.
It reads 23 bar
